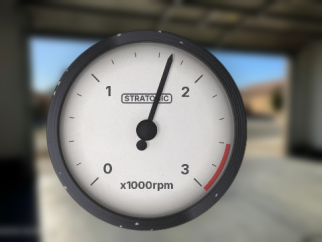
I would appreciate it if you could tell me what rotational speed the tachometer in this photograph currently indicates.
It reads 1700 rpm
